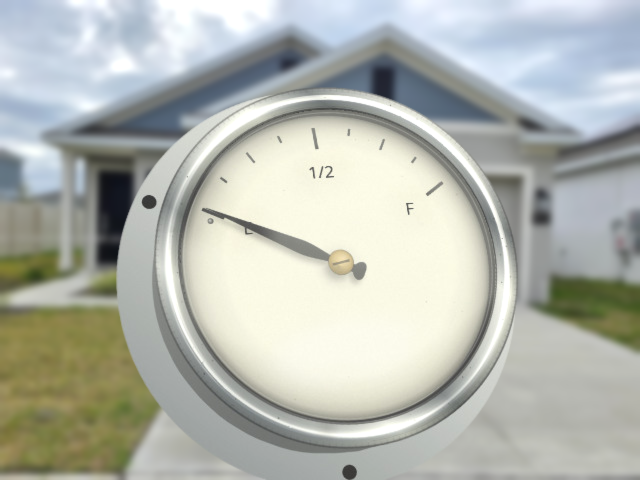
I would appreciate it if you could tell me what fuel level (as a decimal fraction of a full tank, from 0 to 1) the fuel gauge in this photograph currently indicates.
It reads 0
